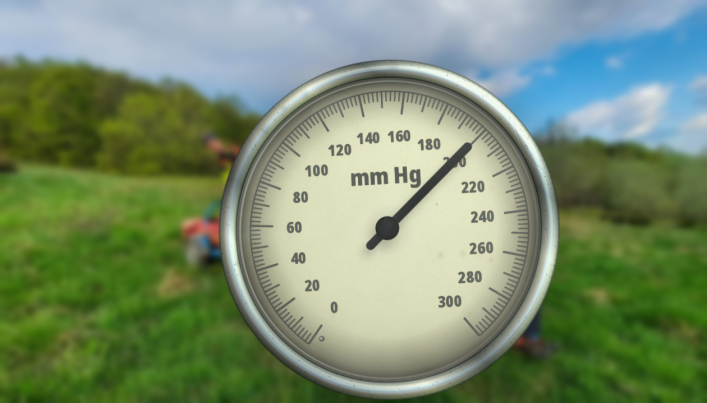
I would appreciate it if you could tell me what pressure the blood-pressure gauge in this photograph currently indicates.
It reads 200 mmHg
